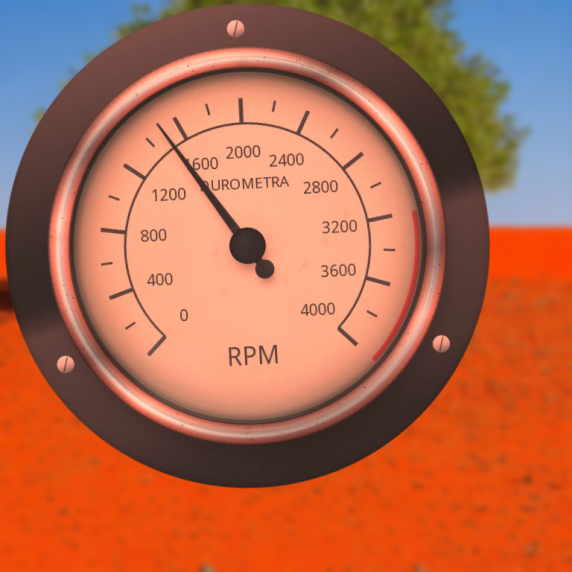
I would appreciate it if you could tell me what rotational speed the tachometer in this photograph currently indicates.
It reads 1500 rpm
